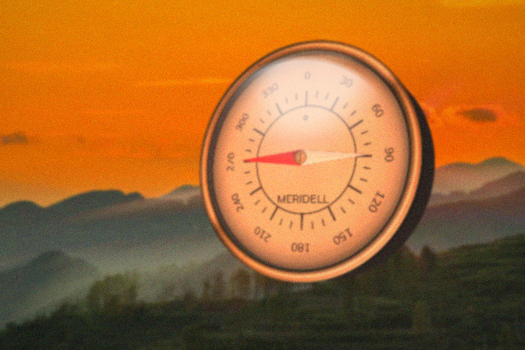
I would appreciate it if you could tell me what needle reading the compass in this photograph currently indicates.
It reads 270 °
